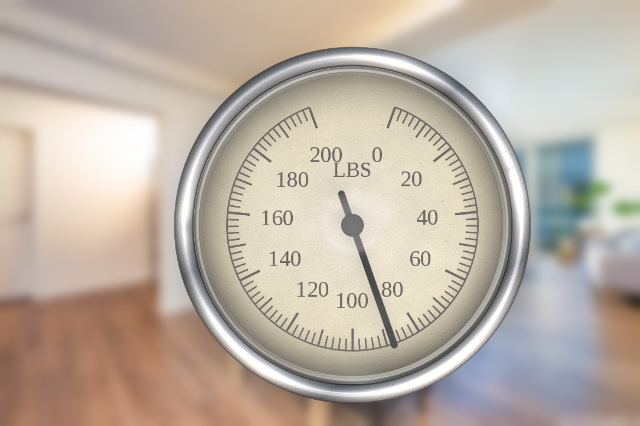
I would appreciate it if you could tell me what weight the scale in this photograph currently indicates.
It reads 88 lb
